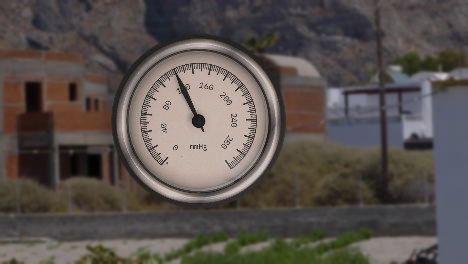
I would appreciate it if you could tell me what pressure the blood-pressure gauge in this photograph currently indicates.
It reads 120 mmHg
